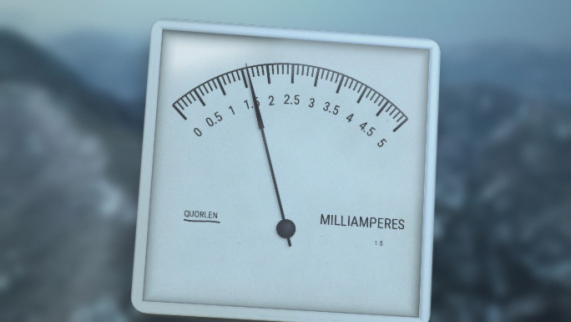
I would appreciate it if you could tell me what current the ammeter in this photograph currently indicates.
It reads 1.6 mA
